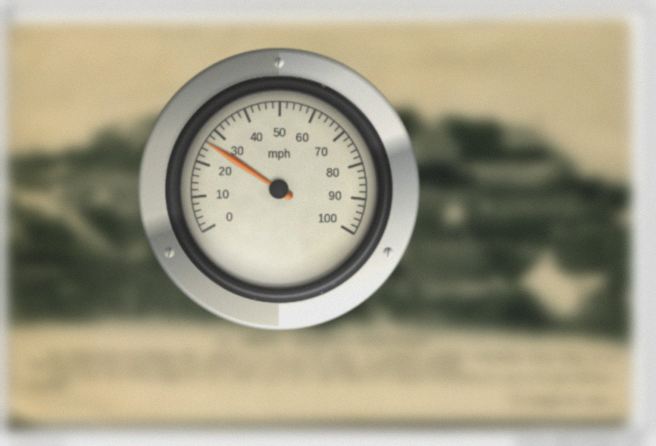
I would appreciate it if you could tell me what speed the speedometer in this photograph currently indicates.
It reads 26 mph
